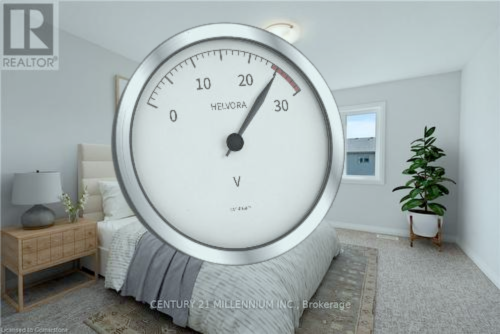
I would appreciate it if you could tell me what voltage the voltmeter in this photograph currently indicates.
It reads 25 V
